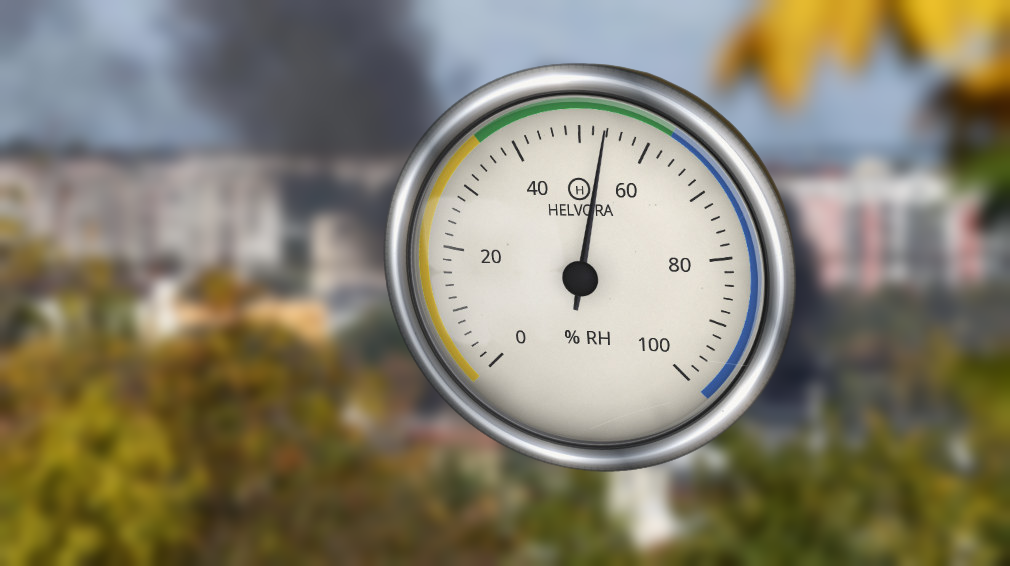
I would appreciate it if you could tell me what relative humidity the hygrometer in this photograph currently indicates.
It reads 54 %
